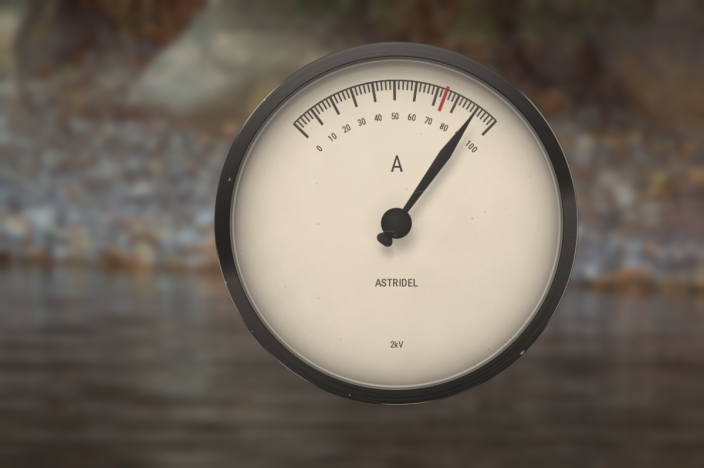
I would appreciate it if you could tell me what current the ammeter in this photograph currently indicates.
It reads 90 A
